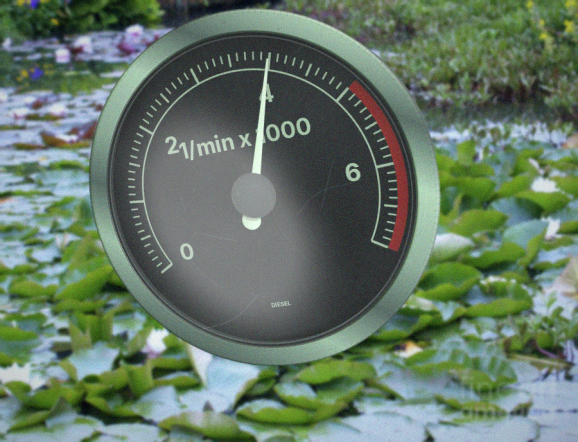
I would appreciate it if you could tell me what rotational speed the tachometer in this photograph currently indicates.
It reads 4000 rpm
